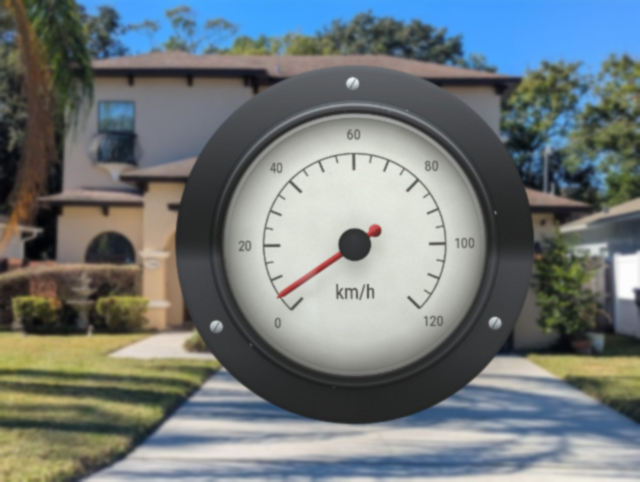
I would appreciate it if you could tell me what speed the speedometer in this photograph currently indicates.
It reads 5 km/h
